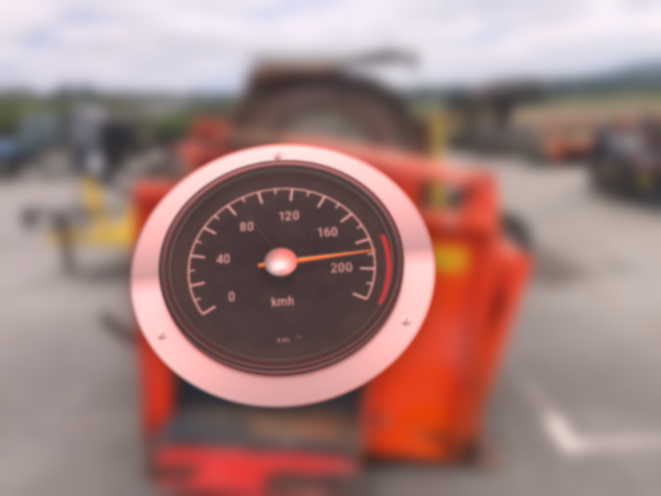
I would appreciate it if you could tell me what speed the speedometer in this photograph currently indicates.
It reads 190 km/h
